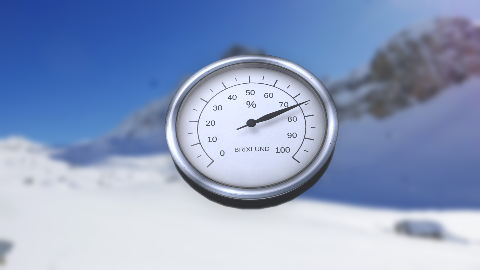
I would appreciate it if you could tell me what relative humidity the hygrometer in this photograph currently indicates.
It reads 75 %
